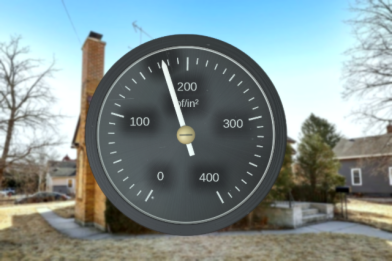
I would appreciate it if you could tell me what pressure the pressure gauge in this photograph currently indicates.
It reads 175 psi
